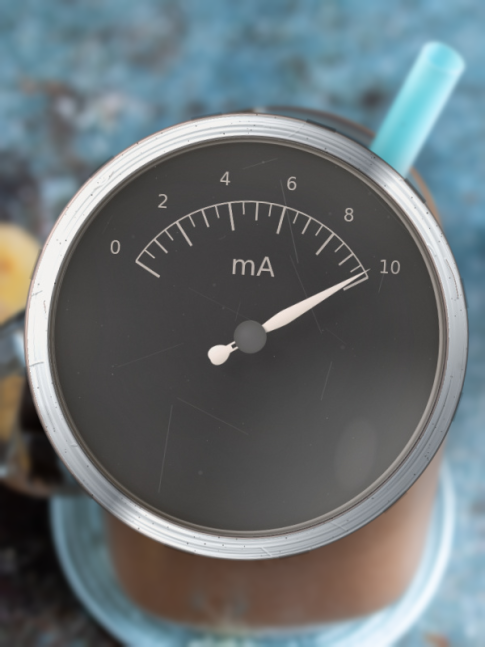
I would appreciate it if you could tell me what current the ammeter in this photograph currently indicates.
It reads 9.75 mA
